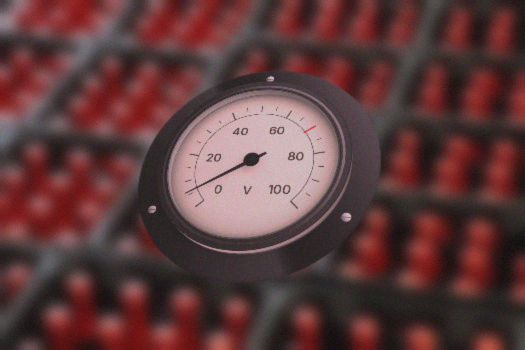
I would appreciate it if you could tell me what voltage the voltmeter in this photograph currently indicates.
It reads 5 V
